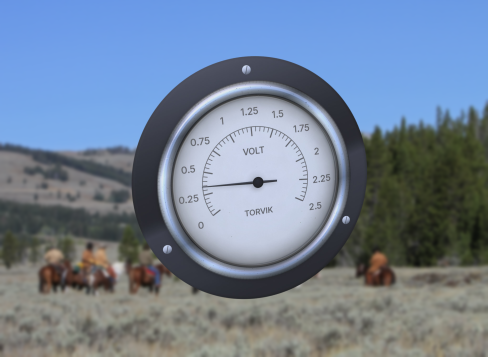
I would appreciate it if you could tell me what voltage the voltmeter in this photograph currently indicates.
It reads 0.35 V
